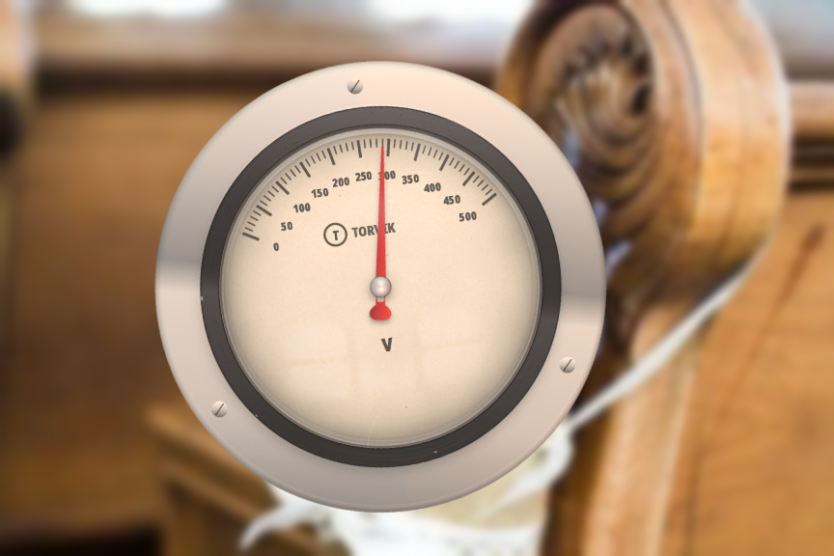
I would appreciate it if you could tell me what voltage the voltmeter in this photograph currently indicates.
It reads 290 V
